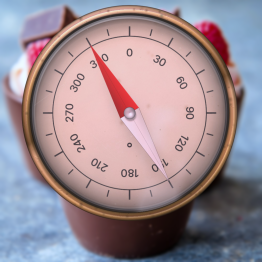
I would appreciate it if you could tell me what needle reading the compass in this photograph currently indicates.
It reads 330 °
